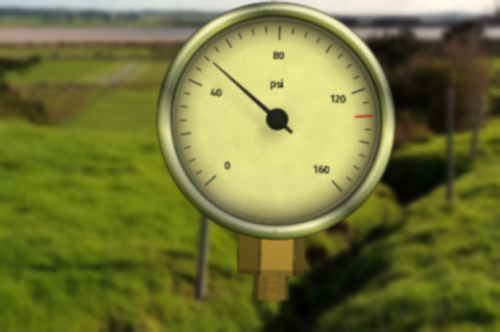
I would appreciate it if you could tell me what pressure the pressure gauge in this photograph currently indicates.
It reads 50 psi
